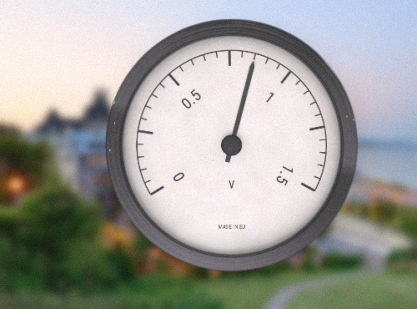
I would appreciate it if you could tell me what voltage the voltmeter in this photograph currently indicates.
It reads 0.85 V
